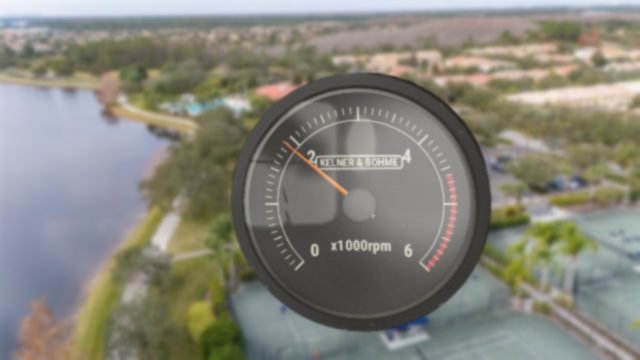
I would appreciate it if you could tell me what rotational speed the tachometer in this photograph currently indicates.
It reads 1900 rpm
